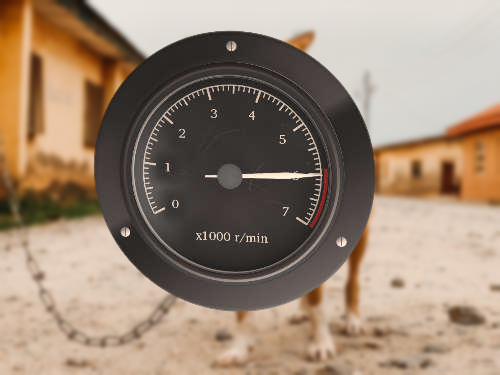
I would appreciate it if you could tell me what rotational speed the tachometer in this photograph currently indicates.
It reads 6000 rpm
